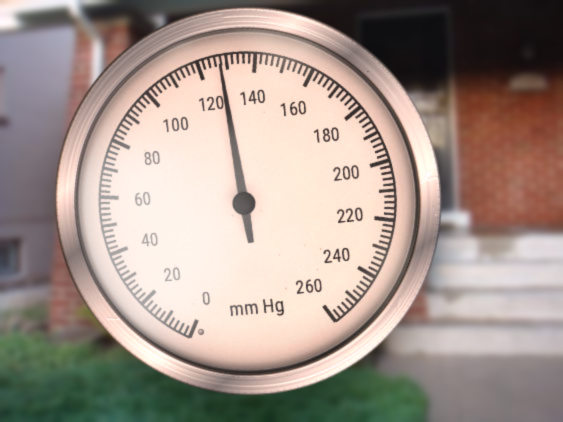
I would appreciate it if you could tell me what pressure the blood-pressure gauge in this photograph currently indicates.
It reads 128 mmHg
